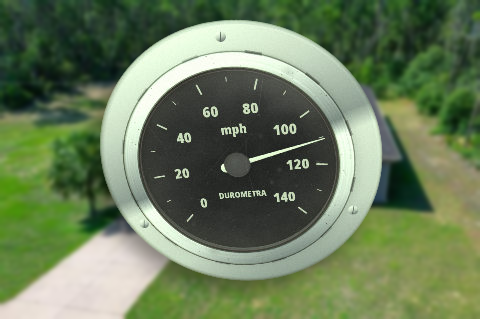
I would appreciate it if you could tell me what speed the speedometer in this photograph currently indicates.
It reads 110 mph
